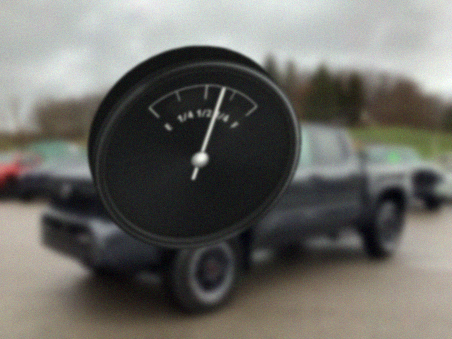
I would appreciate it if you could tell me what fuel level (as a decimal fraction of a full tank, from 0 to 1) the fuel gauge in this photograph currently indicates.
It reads 0.625
